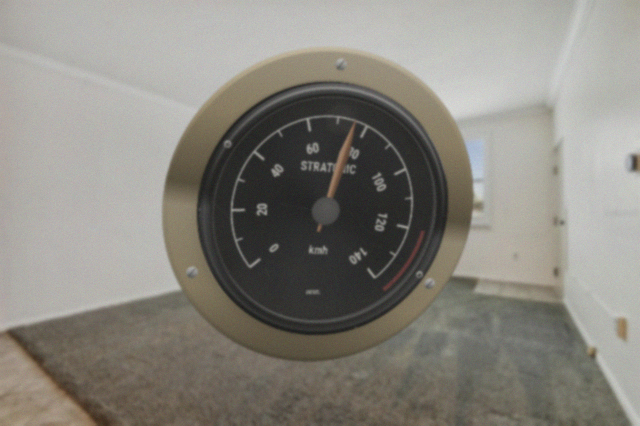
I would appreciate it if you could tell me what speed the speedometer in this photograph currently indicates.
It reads 75 km/h
